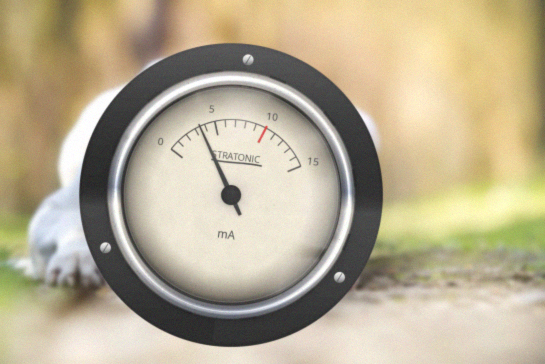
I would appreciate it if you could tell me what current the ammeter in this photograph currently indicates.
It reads 3.5 mA
